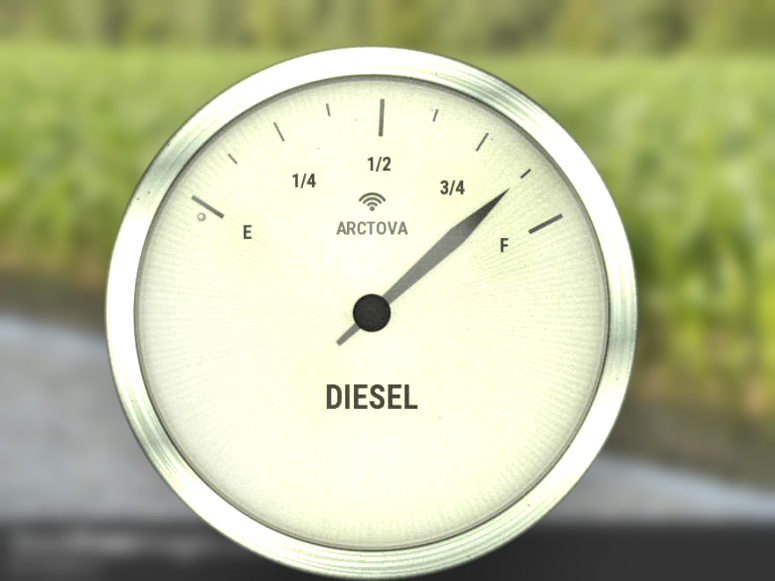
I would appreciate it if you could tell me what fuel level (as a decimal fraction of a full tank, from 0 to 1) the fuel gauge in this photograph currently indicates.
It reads 0.875
